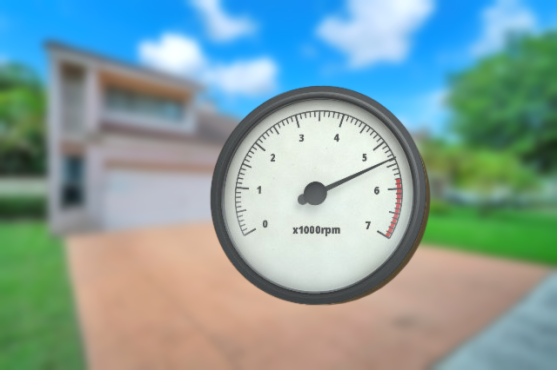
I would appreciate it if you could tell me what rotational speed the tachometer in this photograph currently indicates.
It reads 5400 rpm
